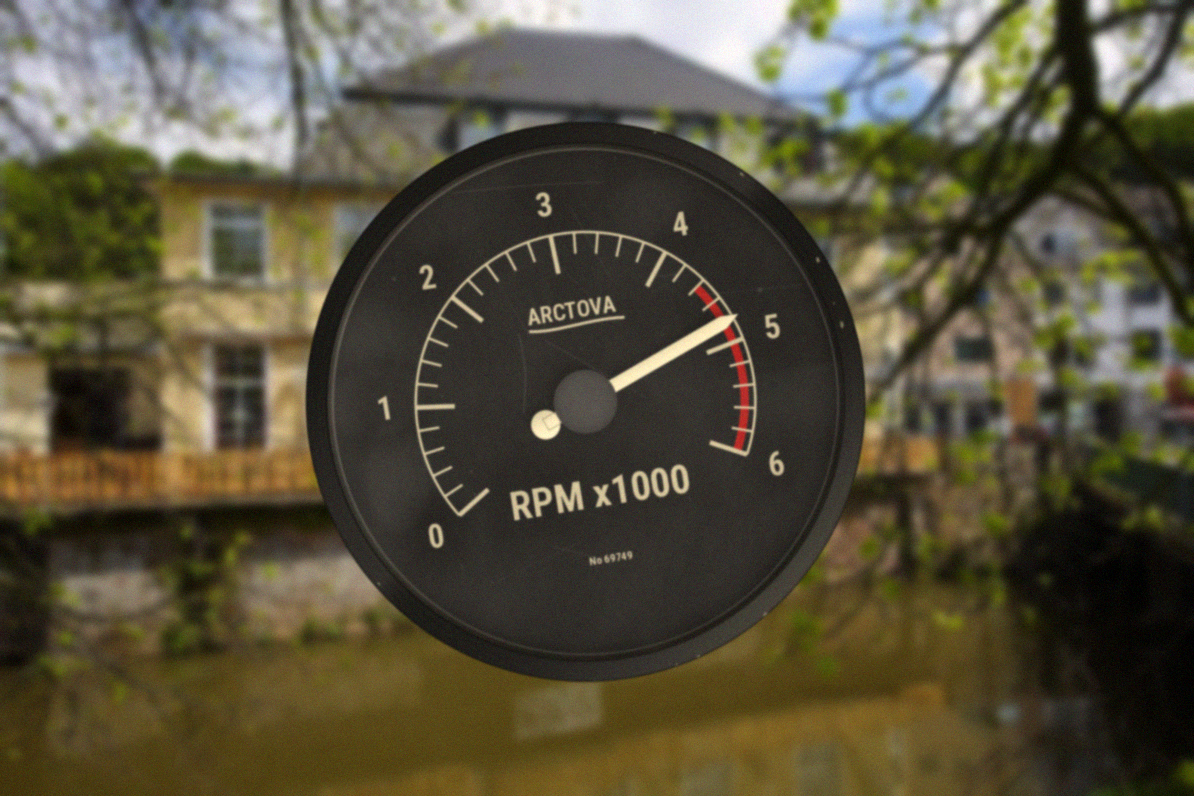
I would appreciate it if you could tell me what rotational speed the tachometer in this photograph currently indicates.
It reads 4800 rpm
